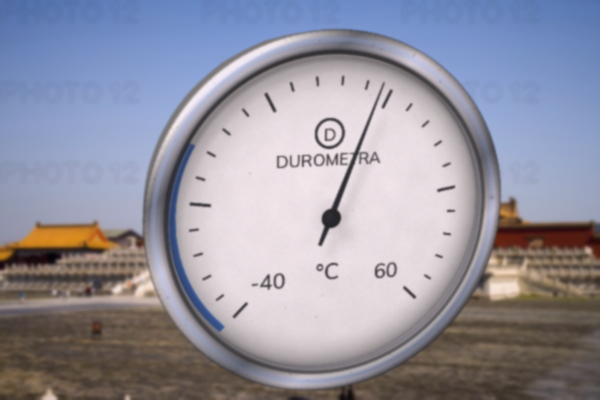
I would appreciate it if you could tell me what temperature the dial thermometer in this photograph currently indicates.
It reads 18 °C
